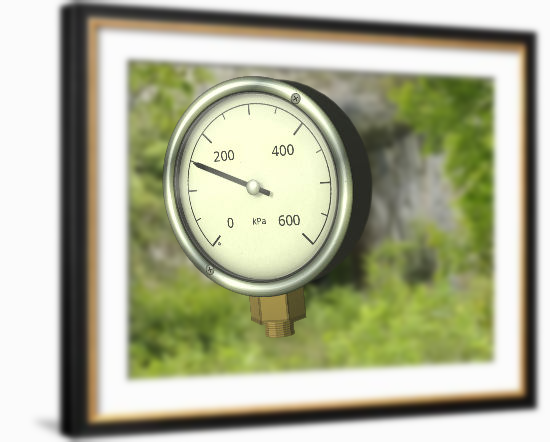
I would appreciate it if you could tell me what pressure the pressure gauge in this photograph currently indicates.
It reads 150 kPa
